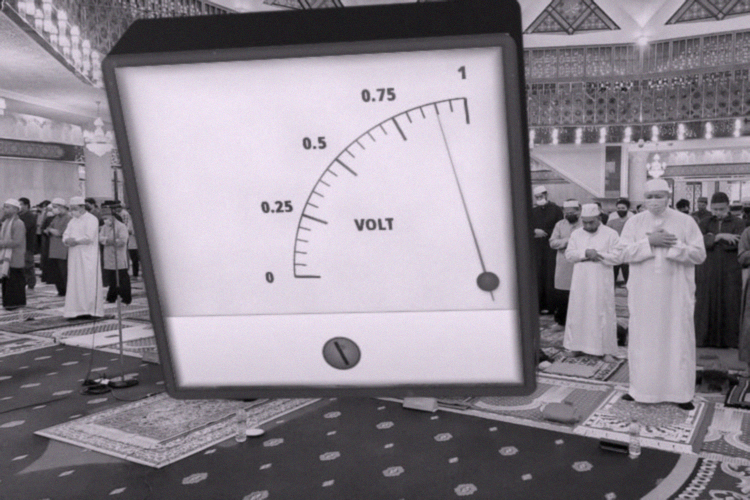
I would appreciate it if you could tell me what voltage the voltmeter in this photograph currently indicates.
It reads 0.9 V
